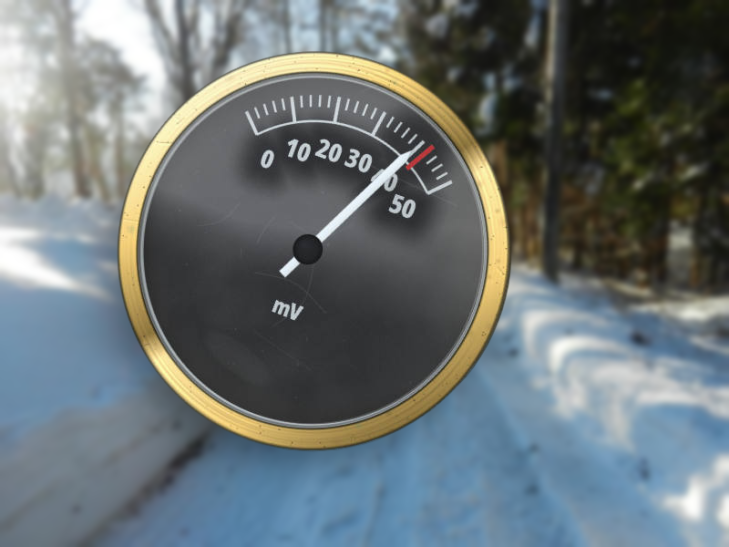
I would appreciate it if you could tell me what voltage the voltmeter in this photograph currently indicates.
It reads 40 mV
